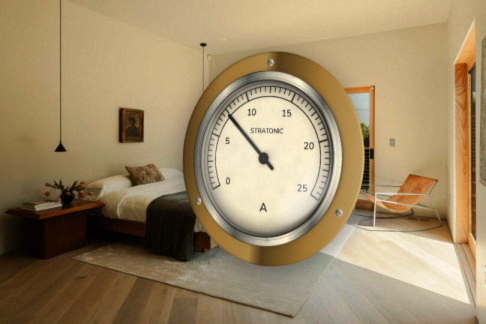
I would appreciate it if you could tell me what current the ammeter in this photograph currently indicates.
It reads 7.5 A
